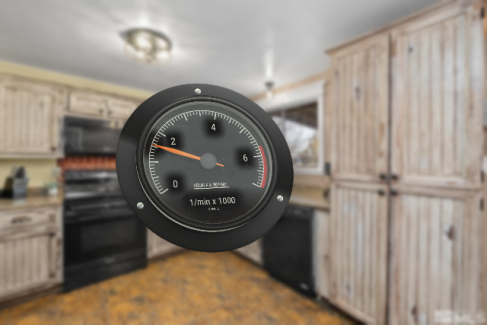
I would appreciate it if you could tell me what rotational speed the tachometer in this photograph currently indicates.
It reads 1500 rpm
